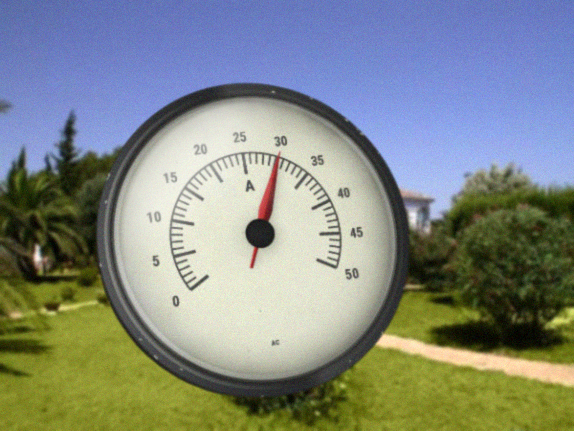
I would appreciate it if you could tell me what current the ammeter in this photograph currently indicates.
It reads 30 A
